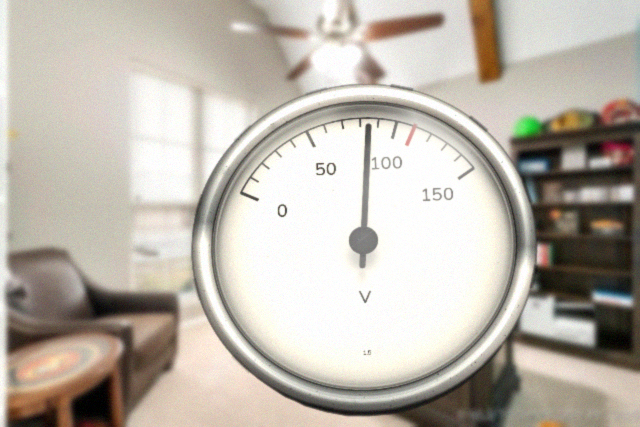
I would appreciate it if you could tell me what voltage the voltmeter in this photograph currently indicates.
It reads 85 V
